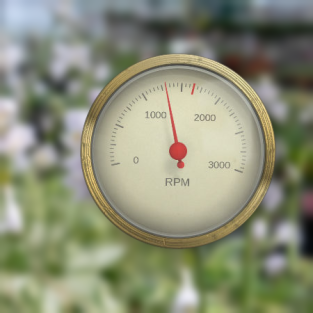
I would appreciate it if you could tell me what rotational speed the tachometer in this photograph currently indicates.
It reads 1300 rpm
